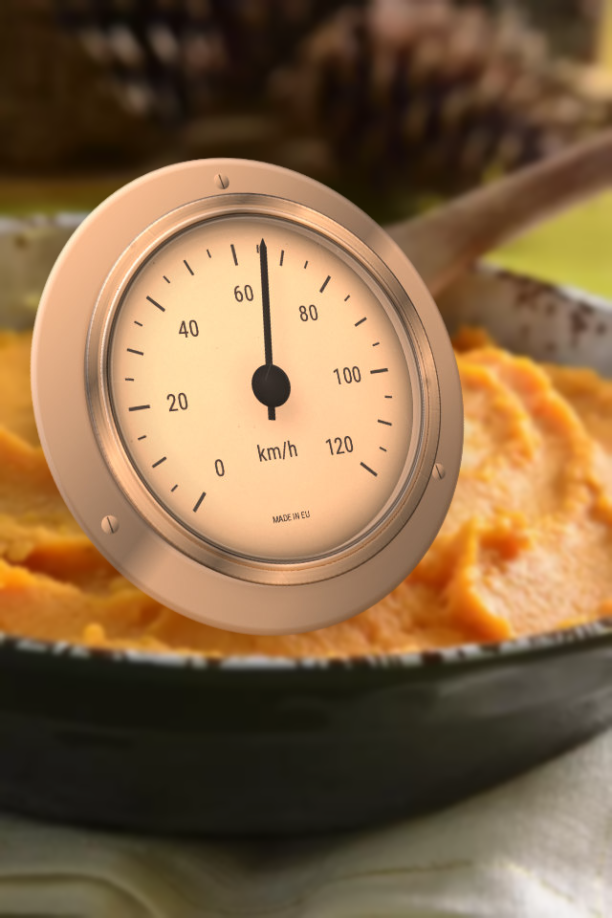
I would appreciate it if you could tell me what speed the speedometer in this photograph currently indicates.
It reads 65 km/h
